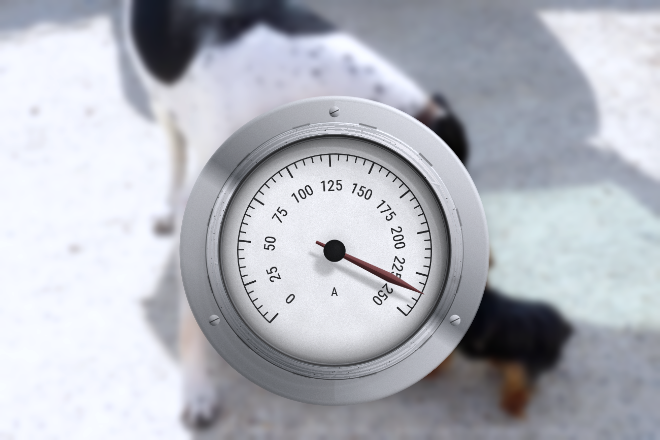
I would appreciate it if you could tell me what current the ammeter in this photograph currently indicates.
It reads 235 A
